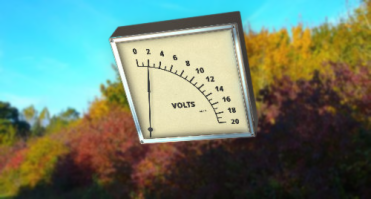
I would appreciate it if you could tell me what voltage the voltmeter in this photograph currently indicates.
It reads 2 V
